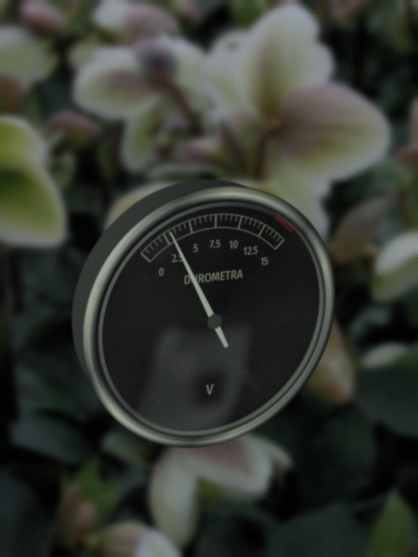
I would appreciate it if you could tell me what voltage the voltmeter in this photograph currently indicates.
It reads 3 V
